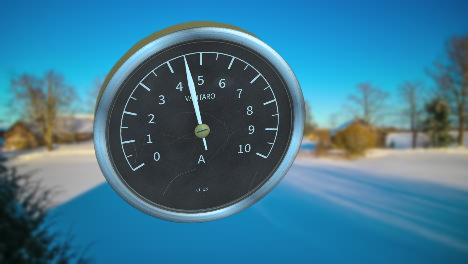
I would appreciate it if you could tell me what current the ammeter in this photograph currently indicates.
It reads 4.5 A
